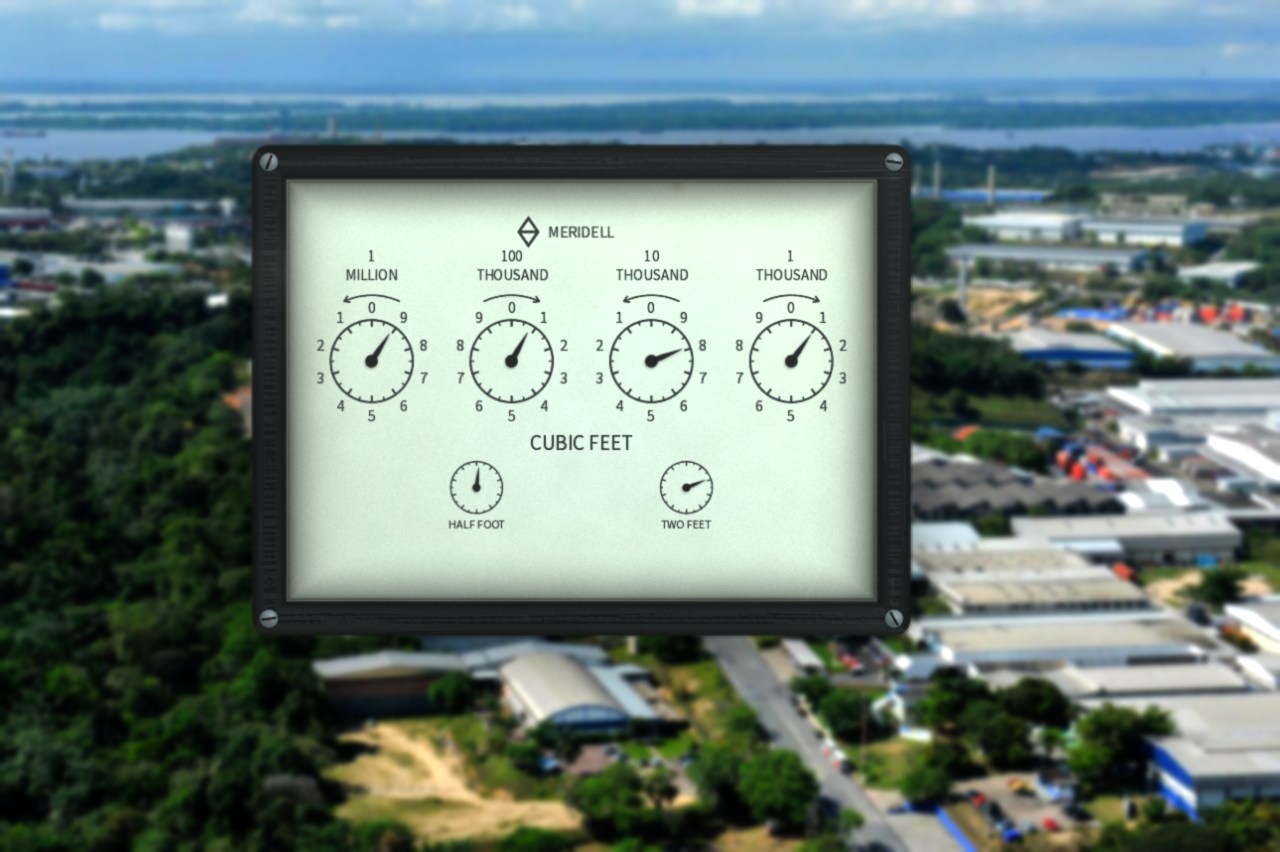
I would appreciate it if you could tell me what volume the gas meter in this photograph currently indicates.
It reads 908100 ft³
